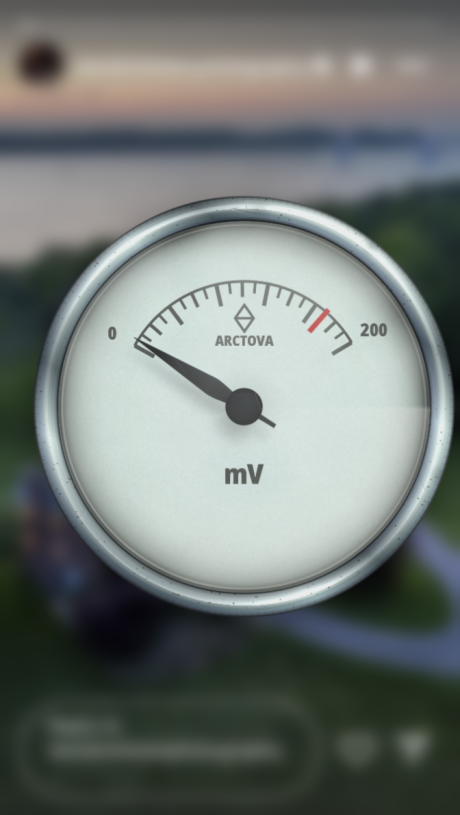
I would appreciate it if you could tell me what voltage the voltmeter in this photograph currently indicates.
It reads 5 mV
